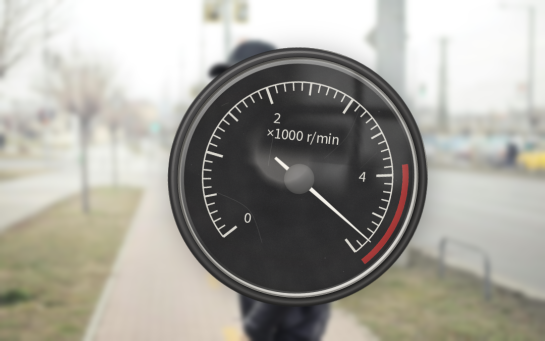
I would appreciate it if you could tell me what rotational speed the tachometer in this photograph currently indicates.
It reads 4800 rpm
